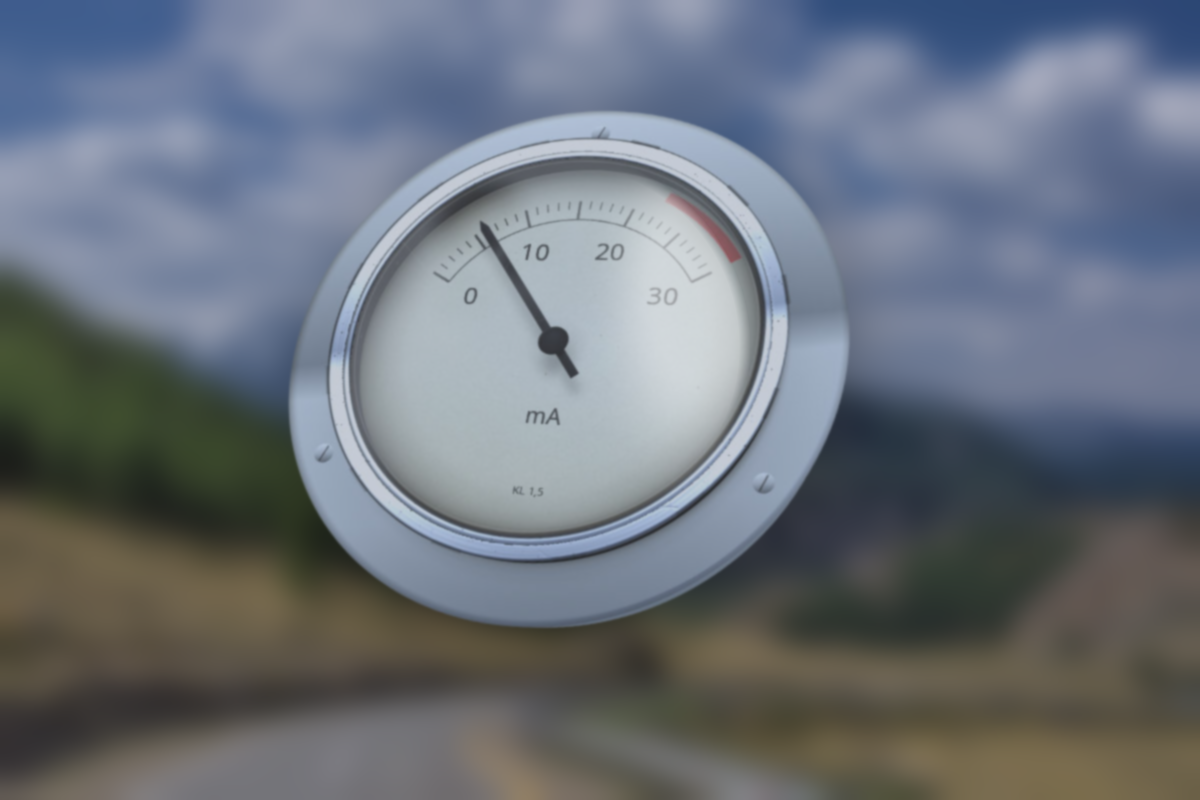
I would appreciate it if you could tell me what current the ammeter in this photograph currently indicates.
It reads 6 mA
